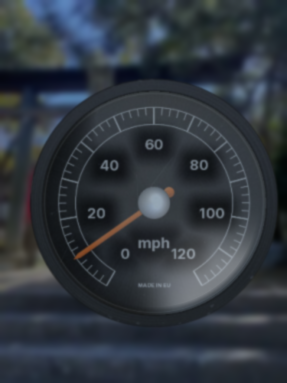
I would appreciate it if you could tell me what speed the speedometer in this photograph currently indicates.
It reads 10 mph
